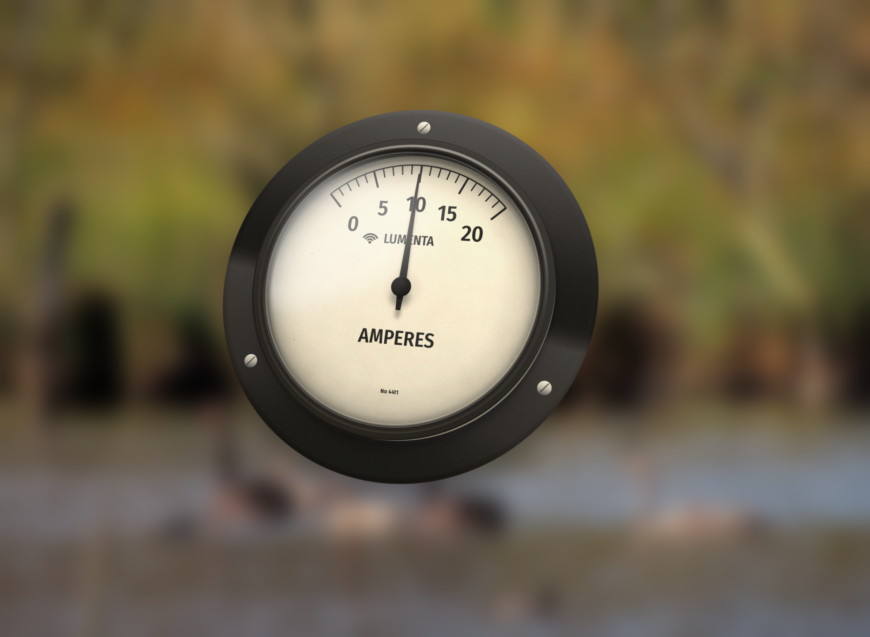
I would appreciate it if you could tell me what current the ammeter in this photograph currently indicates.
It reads 10 A
